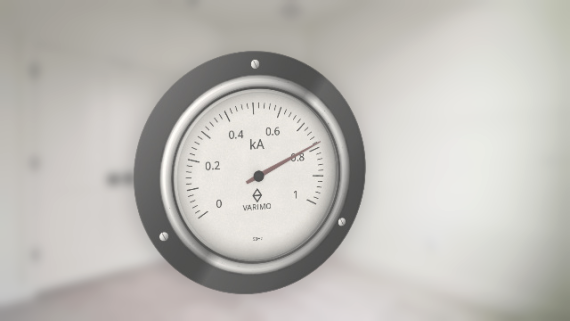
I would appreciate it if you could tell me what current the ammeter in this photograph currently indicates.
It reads 0.78 kA
